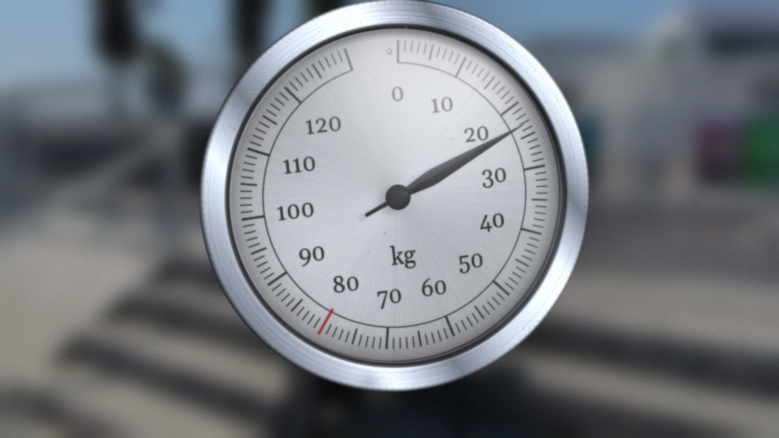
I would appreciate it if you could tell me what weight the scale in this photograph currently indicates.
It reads 23 kg
